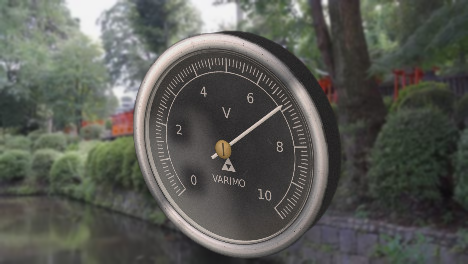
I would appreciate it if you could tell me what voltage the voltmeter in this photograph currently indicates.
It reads 6.9 V
